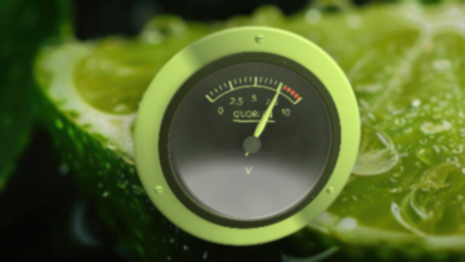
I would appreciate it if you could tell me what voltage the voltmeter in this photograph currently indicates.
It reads 7.5 V
